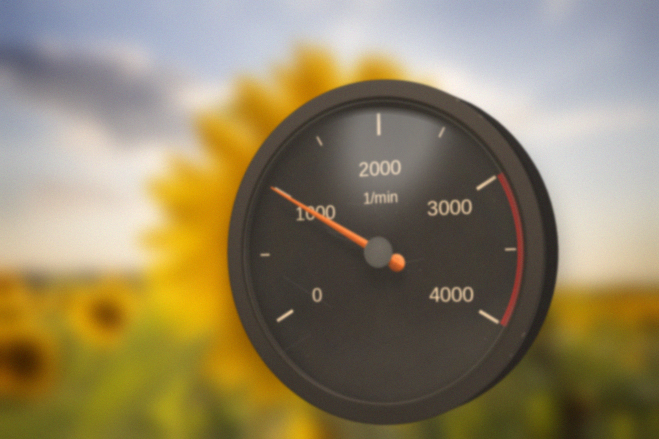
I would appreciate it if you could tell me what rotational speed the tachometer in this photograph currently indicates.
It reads 1000 rpm
